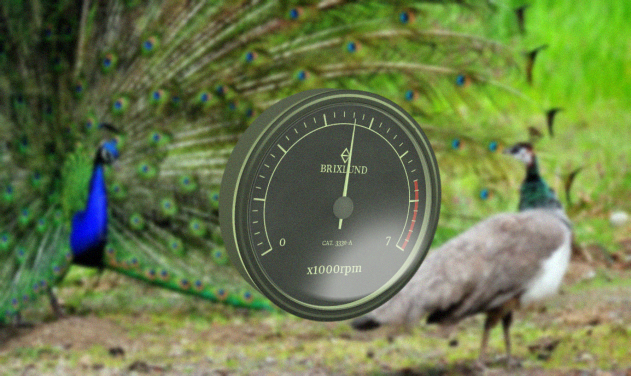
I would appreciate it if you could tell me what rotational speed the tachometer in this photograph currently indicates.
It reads 3600 rpm
